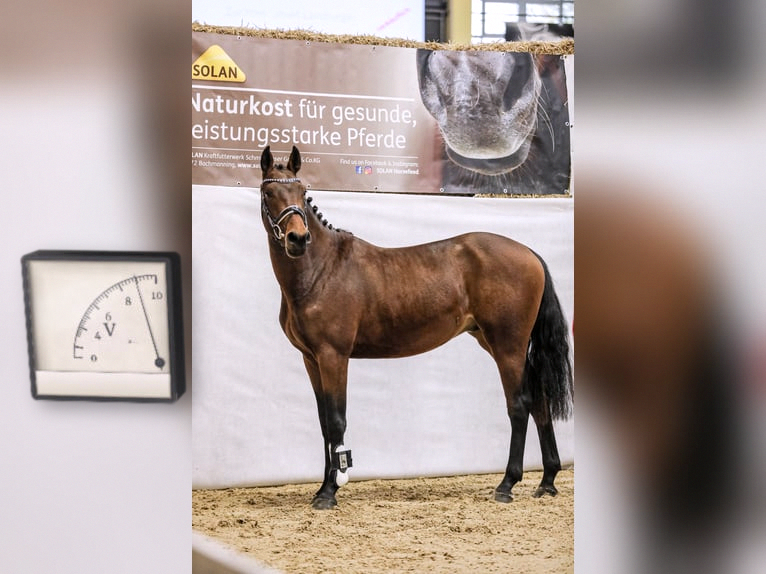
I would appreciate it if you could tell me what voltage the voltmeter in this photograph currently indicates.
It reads 9 V
